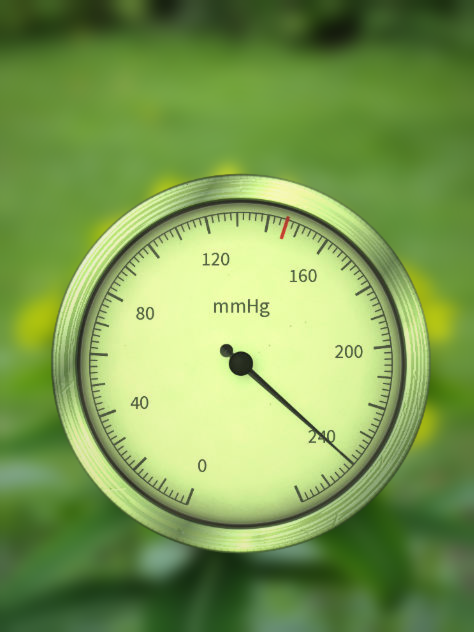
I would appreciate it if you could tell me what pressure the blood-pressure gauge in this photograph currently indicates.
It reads 240 mmHg
